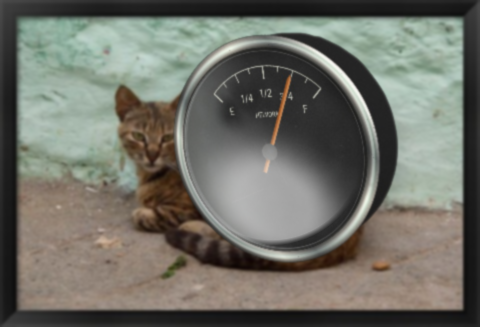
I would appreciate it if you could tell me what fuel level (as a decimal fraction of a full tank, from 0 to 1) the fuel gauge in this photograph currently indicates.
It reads 0.75
